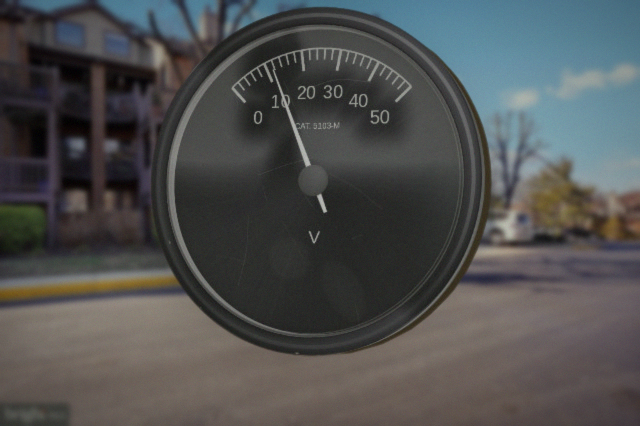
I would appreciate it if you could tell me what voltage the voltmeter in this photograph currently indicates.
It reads 12 V
